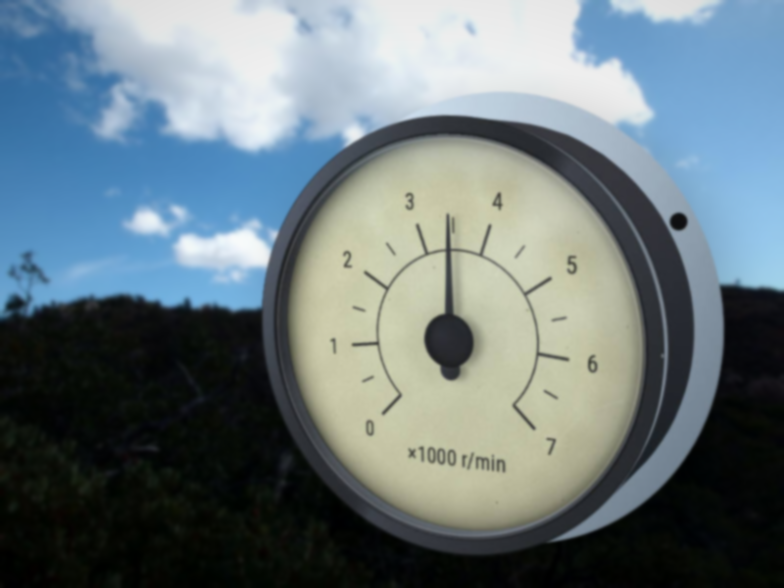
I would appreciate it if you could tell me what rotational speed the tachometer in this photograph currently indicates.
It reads 3500 rpm
